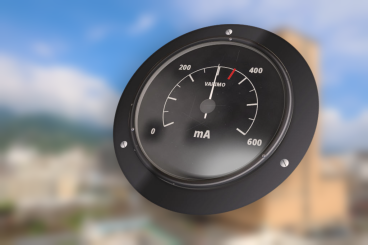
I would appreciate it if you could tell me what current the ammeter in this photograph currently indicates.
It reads 300 mA
